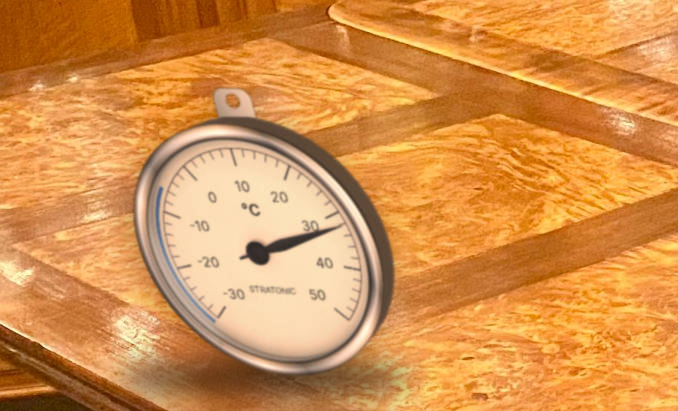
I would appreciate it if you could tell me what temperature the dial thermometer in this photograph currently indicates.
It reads 32 °C
